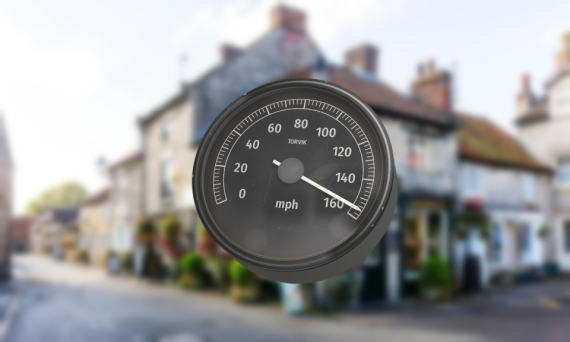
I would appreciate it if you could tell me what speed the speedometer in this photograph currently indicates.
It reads 156 mph
